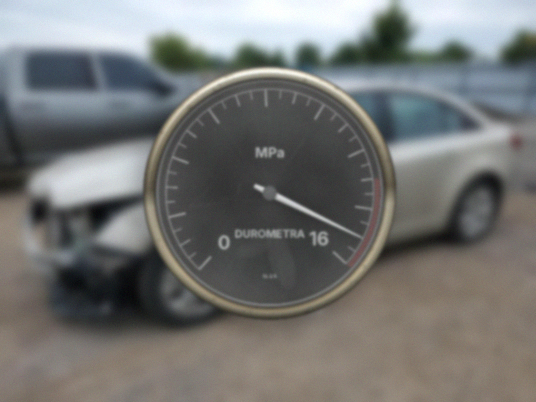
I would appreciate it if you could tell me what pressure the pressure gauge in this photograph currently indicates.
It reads 15 MPa
